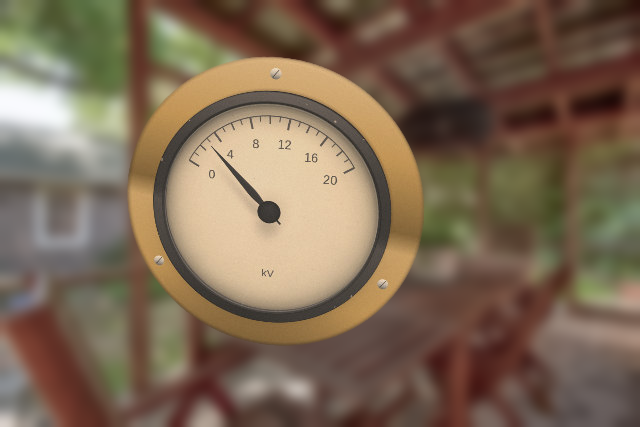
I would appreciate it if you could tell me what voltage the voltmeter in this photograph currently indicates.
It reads 3 kV
